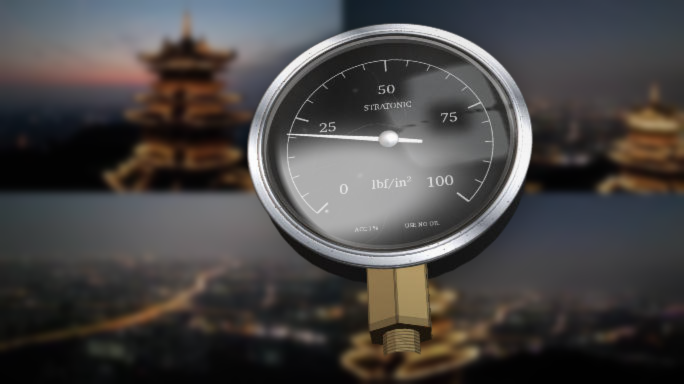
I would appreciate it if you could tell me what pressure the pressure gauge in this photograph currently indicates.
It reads 20 psi
